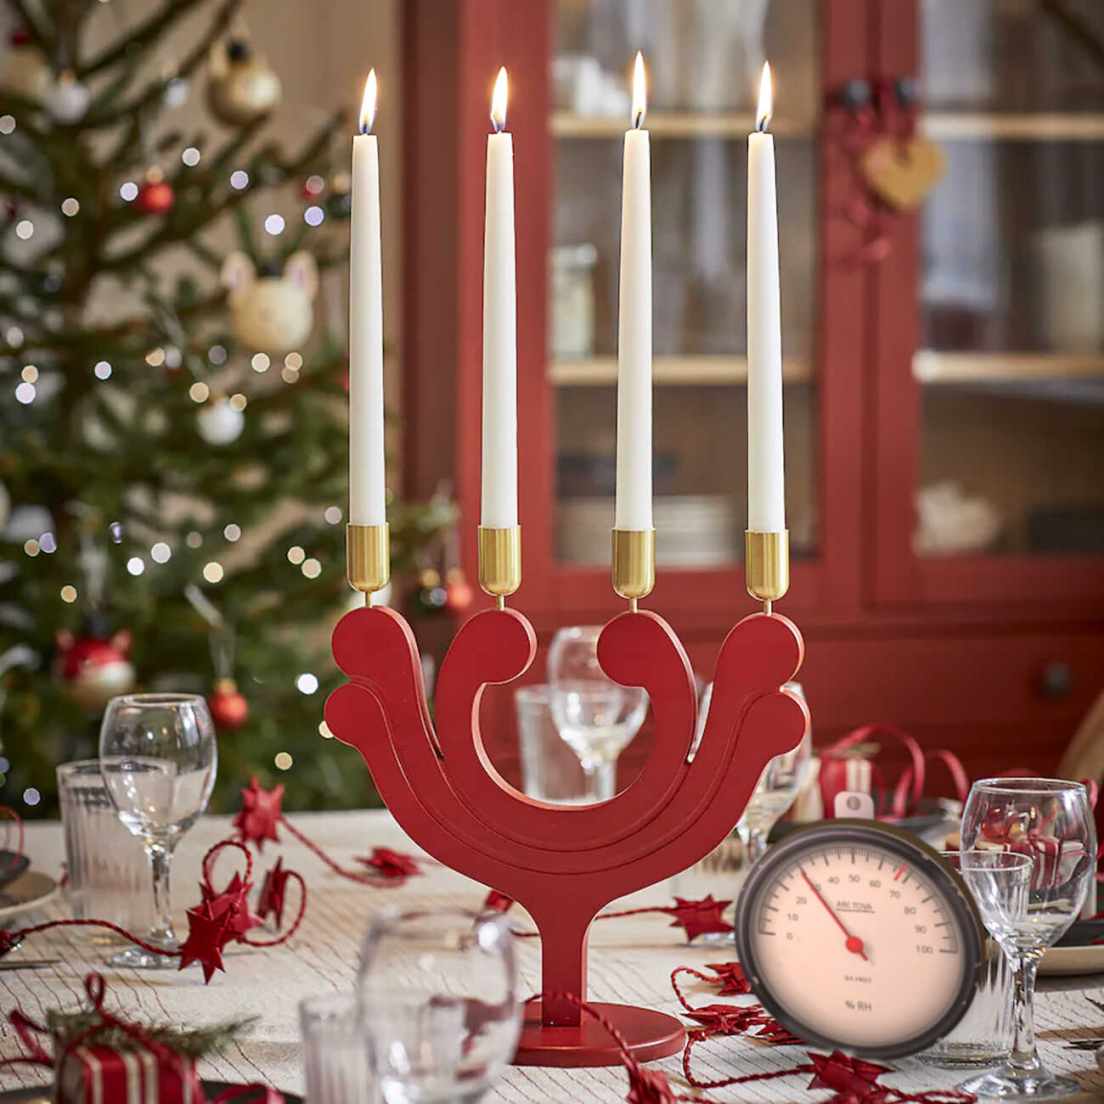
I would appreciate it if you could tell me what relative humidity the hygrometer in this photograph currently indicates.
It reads 30 %
